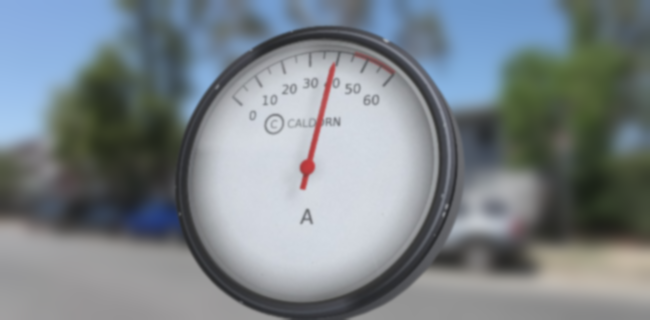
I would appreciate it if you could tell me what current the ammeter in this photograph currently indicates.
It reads 40 A
